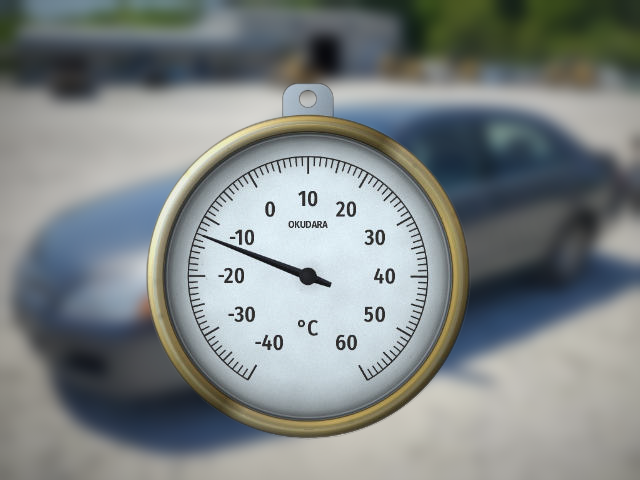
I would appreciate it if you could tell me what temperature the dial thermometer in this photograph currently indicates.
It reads -13 °C
